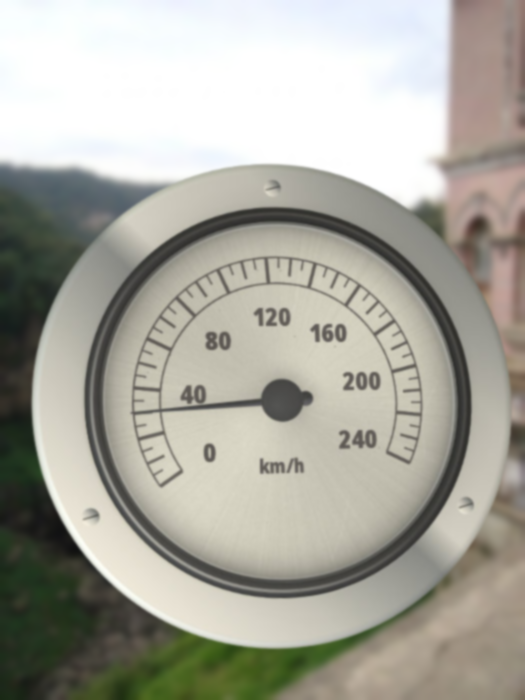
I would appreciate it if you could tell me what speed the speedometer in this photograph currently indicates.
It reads 30 km/h
